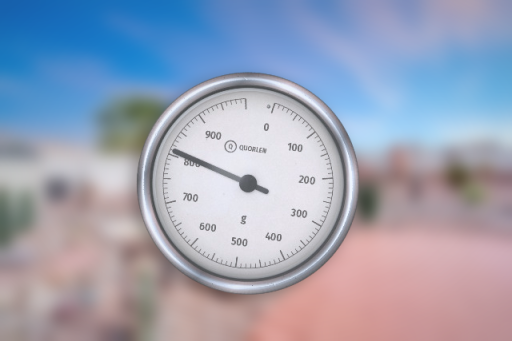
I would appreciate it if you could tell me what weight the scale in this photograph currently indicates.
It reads 810 g
